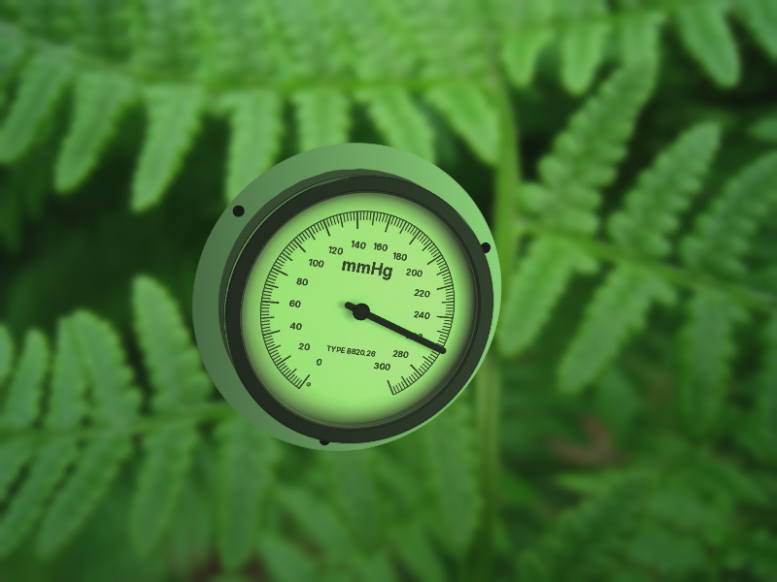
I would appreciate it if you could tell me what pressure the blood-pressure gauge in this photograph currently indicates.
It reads 260 mmHg
